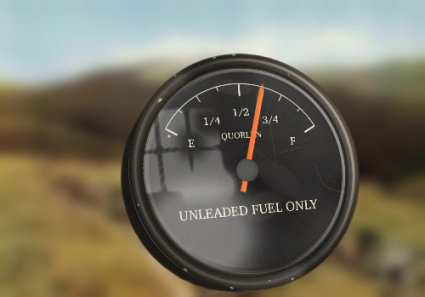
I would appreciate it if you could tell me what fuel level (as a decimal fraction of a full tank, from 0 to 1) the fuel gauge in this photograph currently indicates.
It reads 0.625
